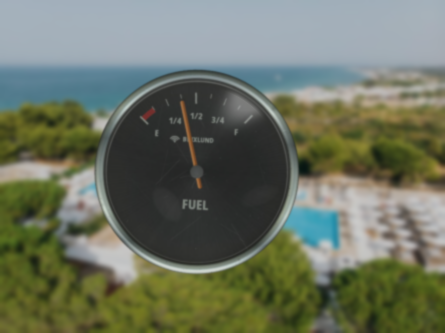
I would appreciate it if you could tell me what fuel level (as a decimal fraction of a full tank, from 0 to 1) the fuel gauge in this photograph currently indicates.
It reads 0.375
